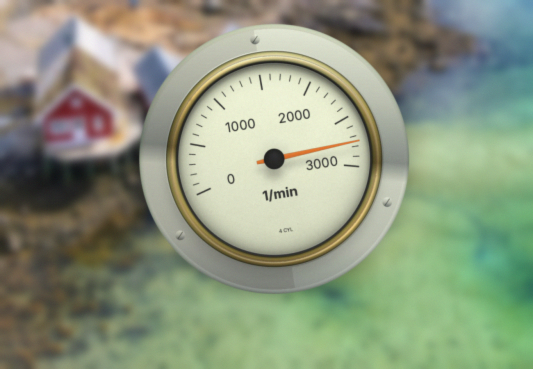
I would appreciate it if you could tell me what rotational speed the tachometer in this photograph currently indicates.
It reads 2750 rpm
